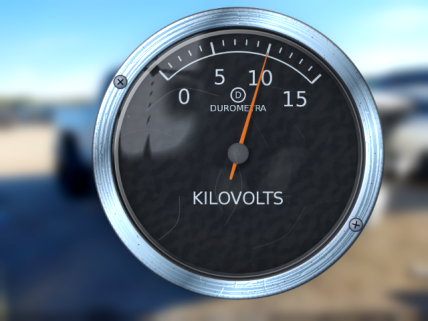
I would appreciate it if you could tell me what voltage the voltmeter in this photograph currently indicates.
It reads 10 kV
